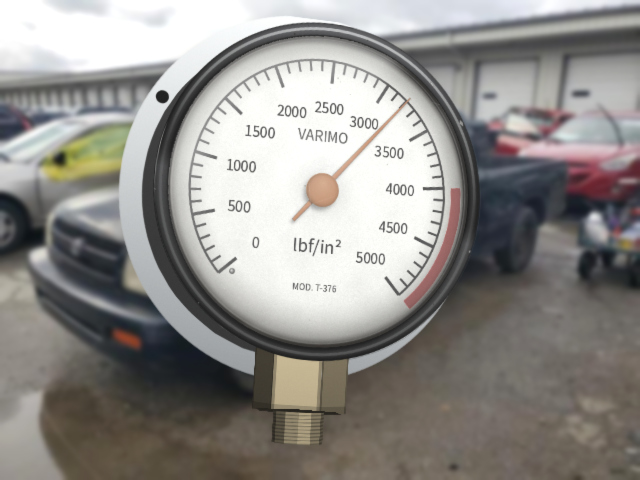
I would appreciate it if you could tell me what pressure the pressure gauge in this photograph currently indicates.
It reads 3200 psi
